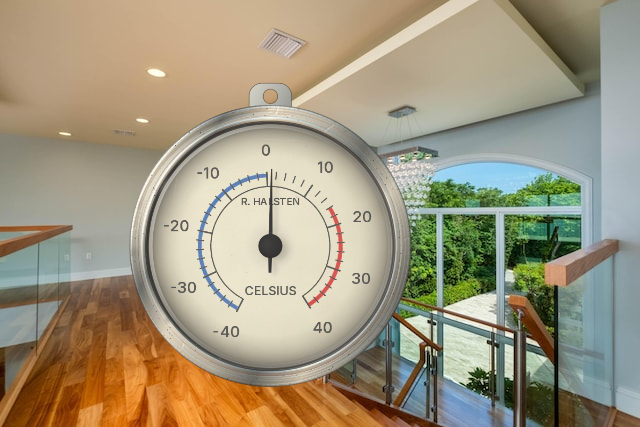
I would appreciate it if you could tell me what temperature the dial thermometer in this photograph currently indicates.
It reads 1 °C
